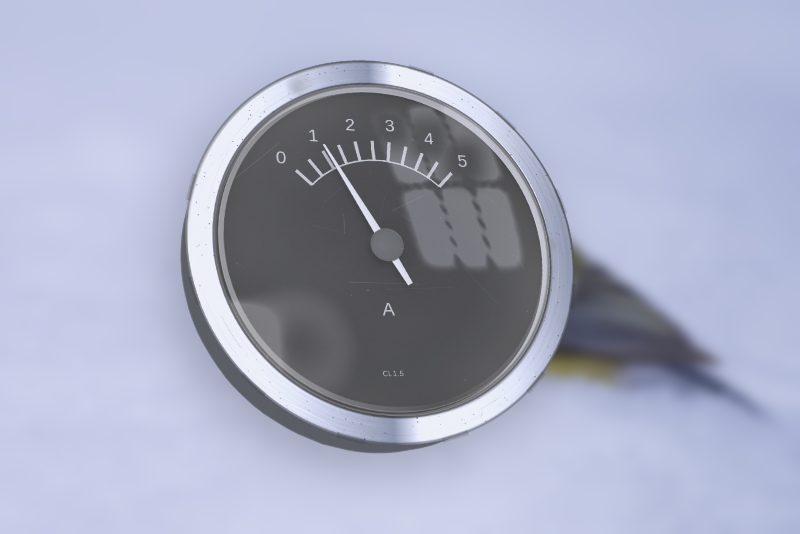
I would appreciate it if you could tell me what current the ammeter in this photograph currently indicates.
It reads 1 A
